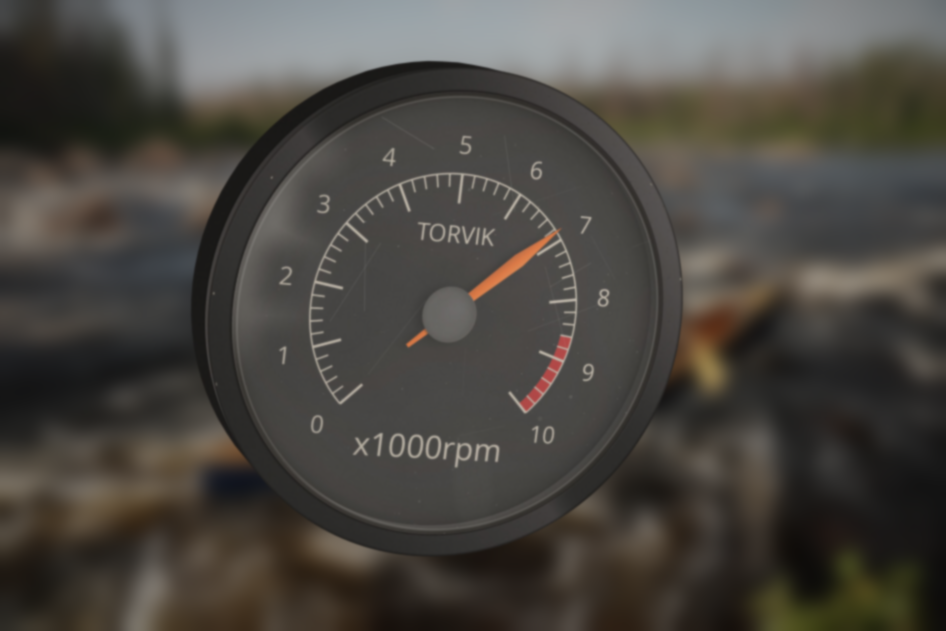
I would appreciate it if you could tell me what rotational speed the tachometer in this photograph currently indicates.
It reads 6800 rpm
